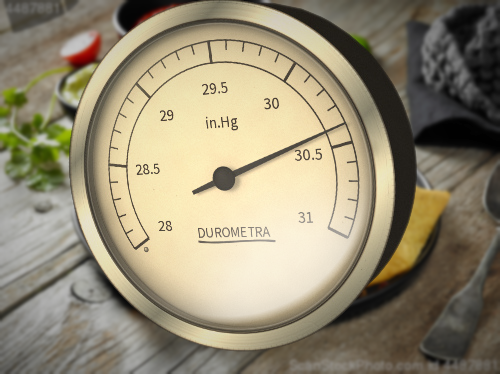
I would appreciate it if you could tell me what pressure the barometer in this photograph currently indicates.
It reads 30.4 inHg
